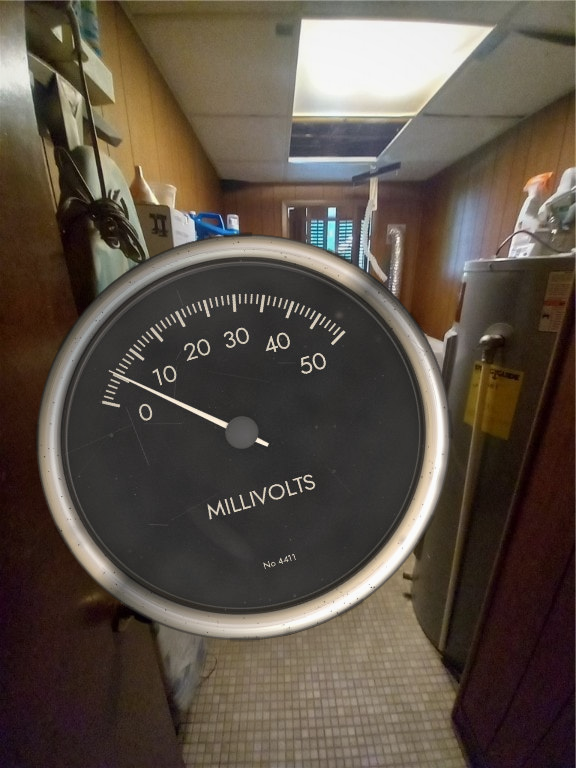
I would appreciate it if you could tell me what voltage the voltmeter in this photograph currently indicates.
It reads 5 mV
